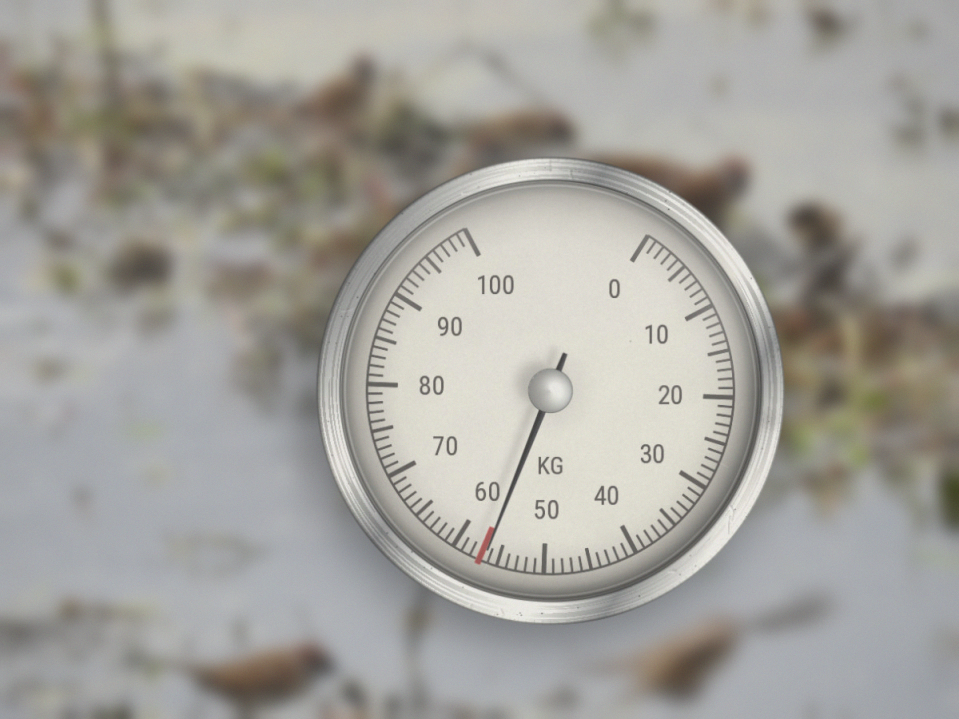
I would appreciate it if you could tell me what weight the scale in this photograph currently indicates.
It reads 56.5 kg
